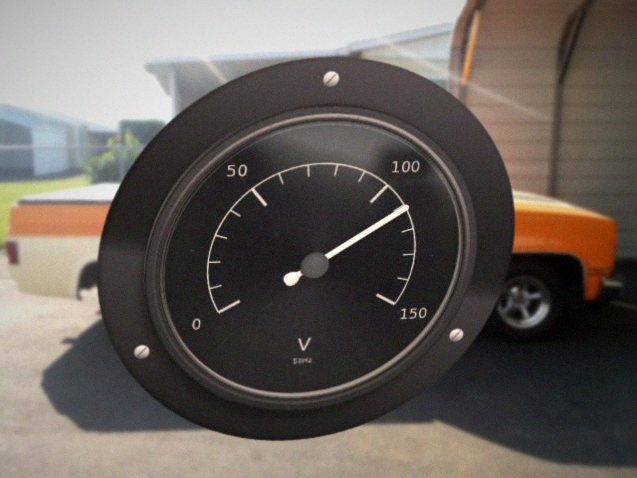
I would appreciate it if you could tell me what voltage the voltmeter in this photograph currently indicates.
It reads 110 V
